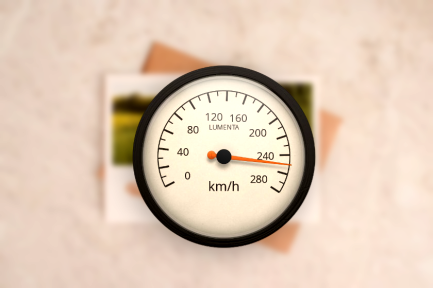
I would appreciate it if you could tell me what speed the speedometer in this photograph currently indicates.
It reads 250 km/h
